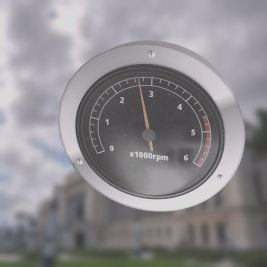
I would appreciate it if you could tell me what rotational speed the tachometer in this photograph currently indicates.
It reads 2700 rpm
